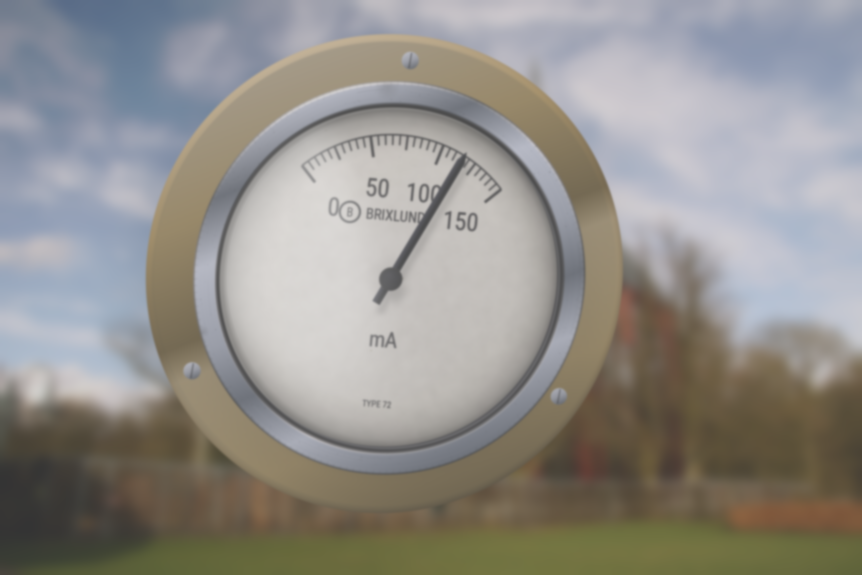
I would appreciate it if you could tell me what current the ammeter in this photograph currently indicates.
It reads 115 mA
